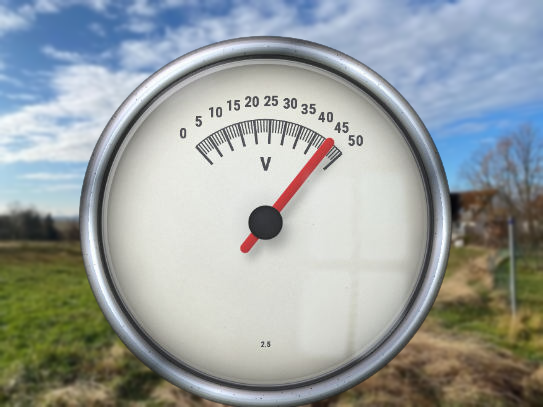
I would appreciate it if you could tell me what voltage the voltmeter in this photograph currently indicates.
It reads 45 V
